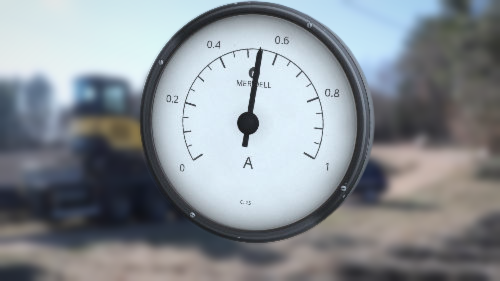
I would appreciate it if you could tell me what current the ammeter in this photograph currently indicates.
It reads 0.55 A
